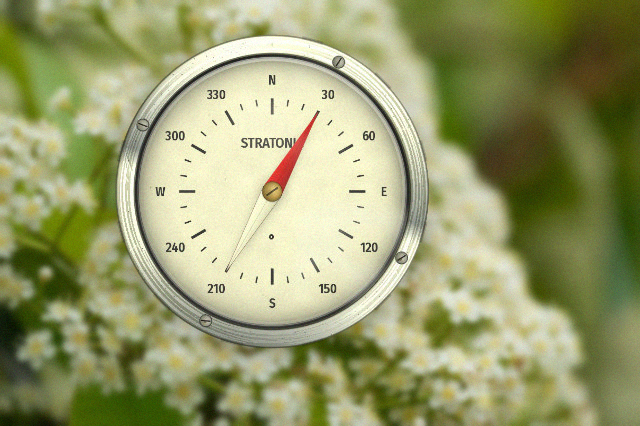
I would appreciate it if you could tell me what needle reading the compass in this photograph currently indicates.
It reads 30 °
